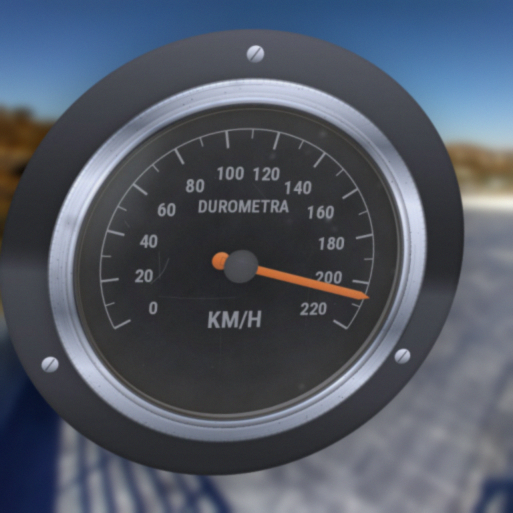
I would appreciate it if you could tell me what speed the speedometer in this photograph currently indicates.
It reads 205 km/h
